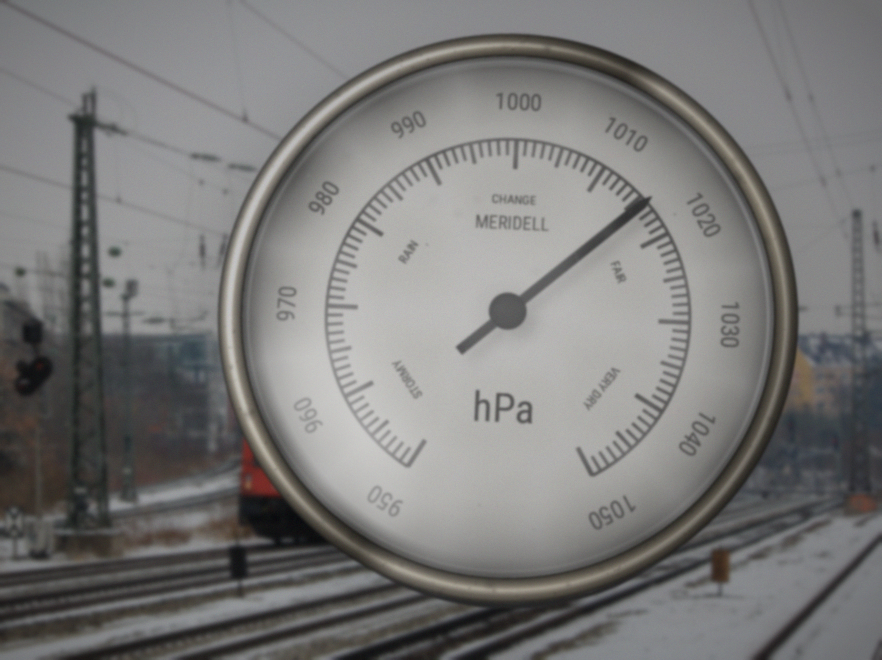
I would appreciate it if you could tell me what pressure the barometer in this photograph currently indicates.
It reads 1016 hPa
